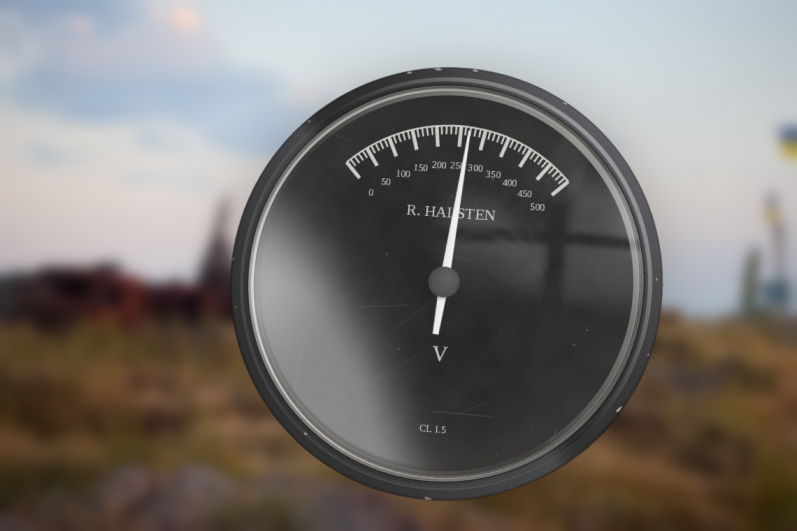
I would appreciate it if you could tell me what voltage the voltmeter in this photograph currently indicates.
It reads 270 V
